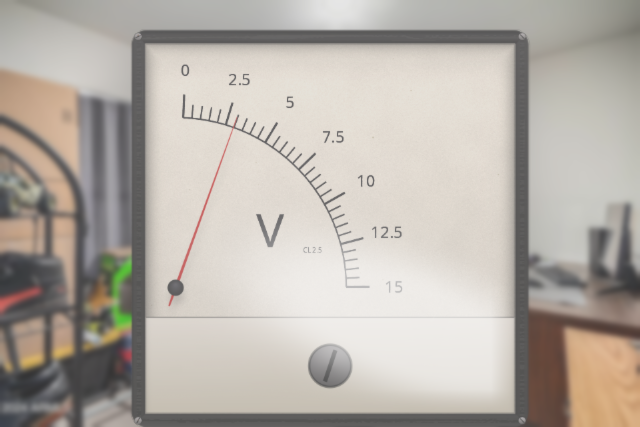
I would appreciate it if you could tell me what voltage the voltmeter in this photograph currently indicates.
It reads 3 V
